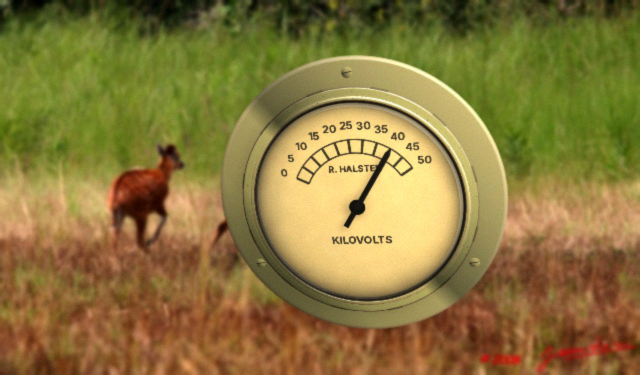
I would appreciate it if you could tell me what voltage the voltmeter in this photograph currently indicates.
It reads 40 kV
